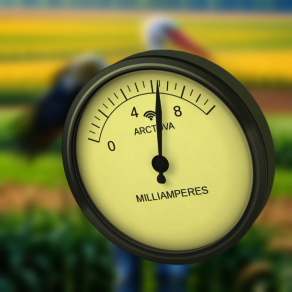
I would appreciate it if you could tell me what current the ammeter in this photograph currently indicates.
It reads 6.5 mA
